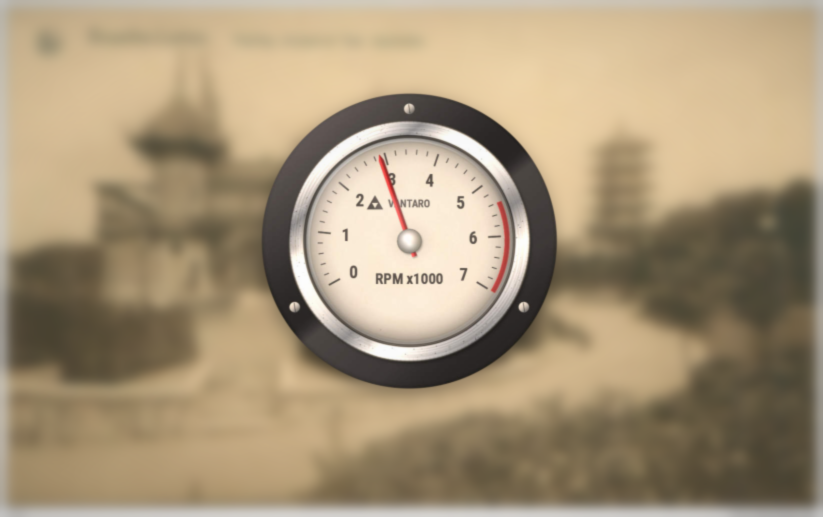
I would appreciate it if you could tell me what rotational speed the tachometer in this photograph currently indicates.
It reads 2900 rpm
